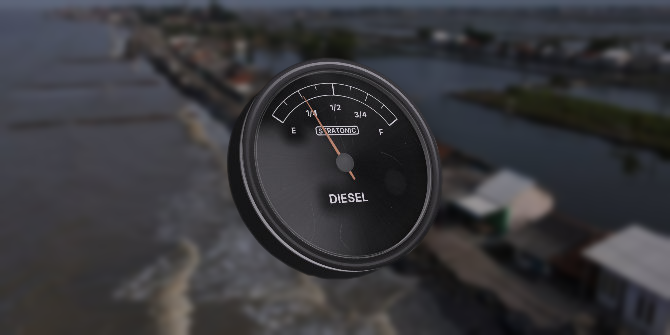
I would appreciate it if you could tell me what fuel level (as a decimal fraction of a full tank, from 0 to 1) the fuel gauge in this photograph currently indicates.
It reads 0.25
